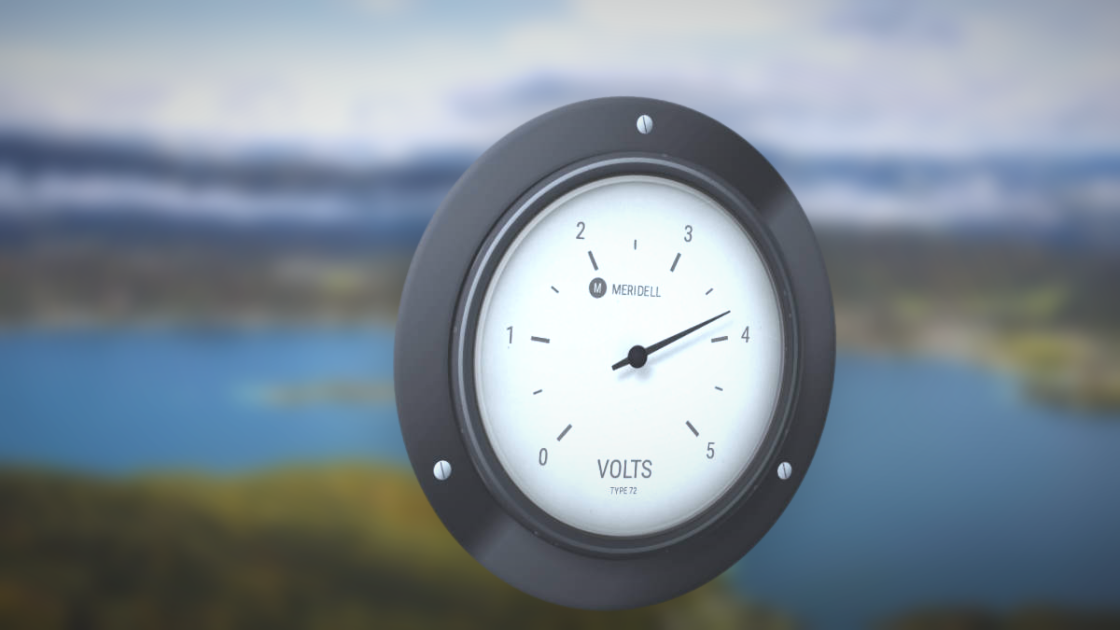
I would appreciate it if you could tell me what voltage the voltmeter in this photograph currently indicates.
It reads 3.75 V
